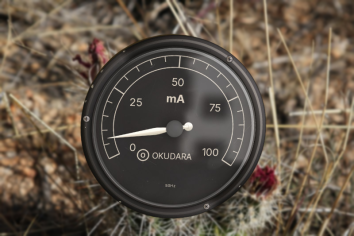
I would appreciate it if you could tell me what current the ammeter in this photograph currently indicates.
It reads 7.5 mA
